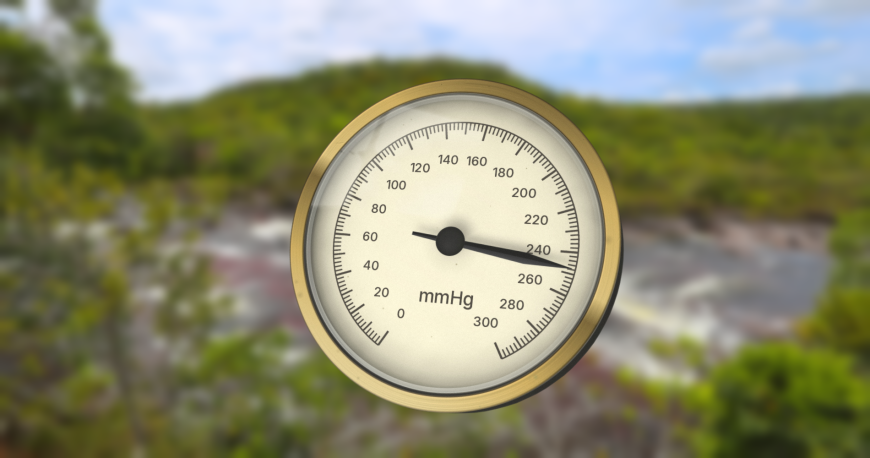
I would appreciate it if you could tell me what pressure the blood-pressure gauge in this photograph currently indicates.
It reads 248 mmHg
